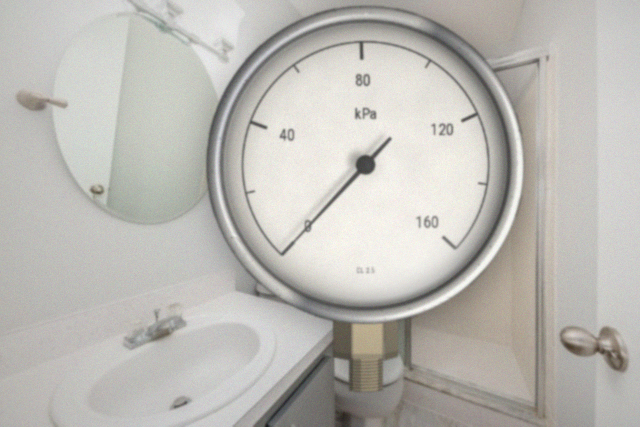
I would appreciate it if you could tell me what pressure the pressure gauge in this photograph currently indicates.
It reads 0 kPa
